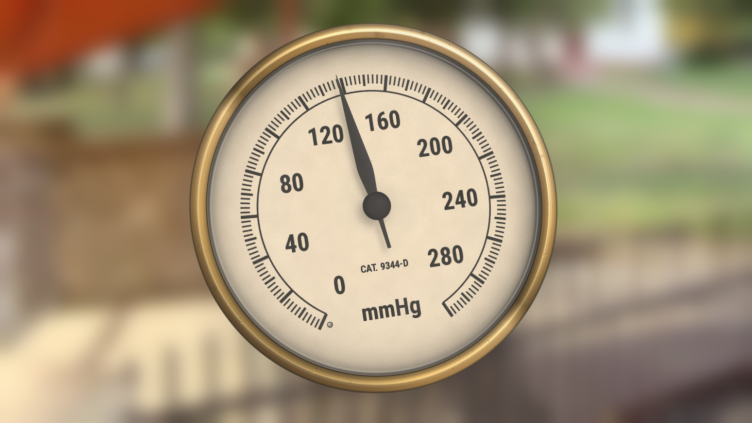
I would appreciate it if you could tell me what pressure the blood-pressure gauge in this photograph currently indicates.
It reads 138 mmHg
